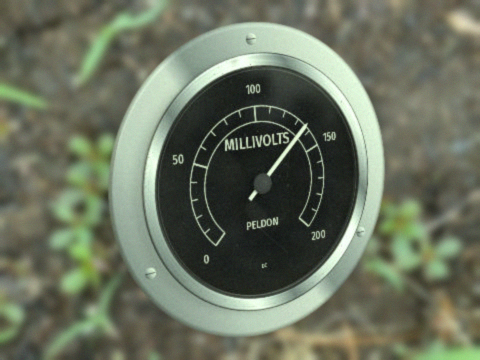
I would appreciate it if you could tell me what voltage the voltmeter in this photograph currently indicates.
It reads 135 mV
